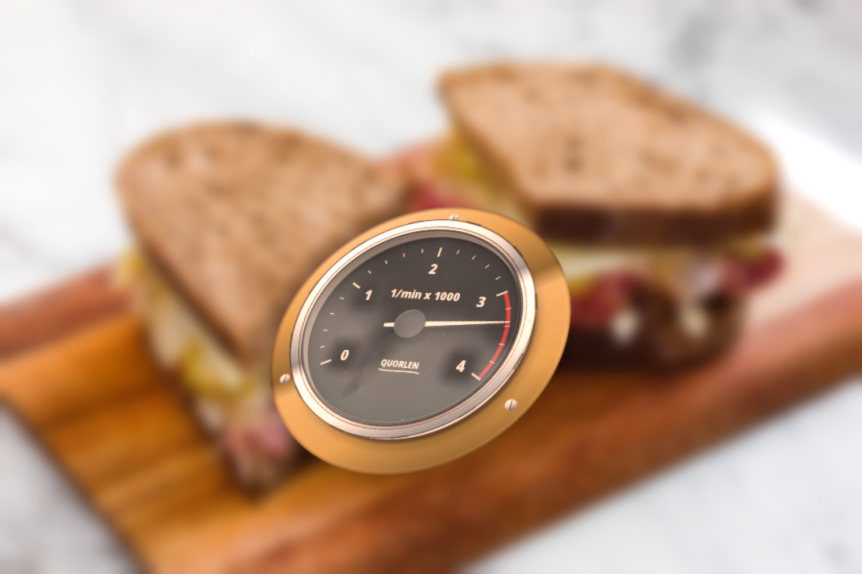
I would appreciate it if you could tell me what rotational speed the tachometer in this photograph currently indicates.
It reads 3400 rpm
